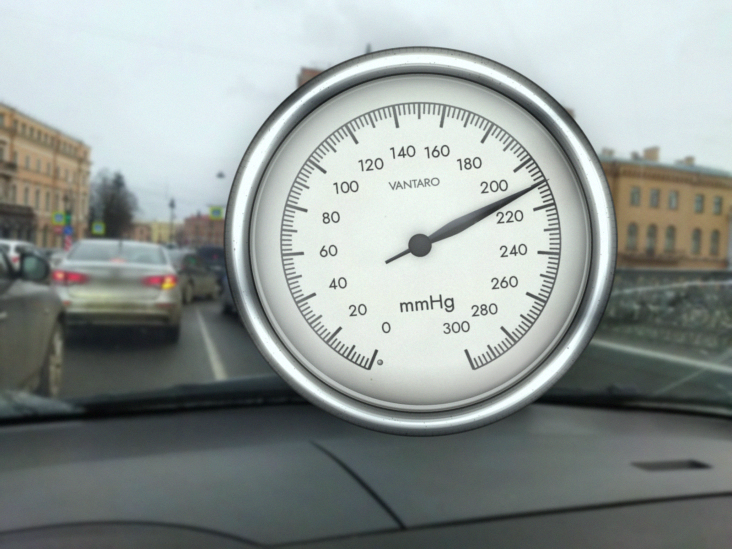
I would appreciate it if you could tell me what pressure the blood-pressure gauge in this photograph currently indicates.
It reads 210 mmHg
